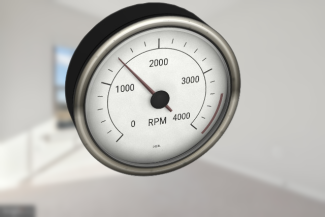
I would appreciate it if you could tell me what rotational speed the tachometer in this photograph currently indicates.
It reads 1400 rpm
